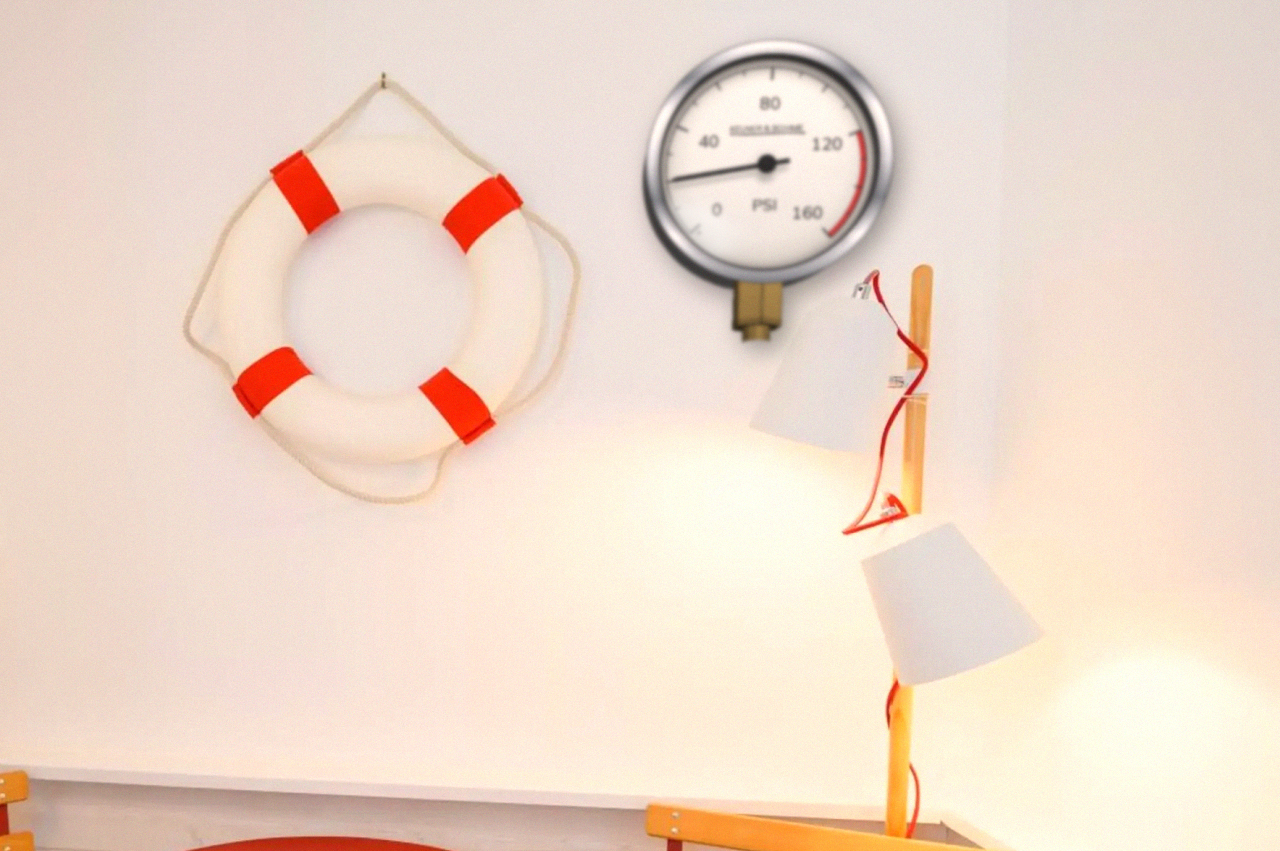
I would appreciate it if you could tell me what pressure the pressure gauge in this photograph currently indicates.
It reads 20 psi
